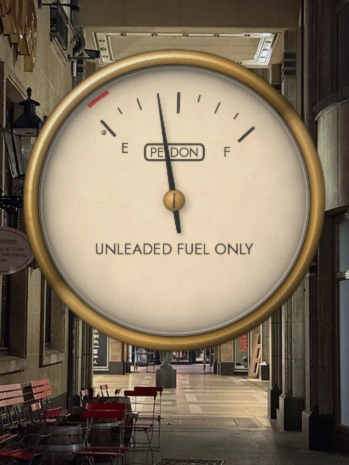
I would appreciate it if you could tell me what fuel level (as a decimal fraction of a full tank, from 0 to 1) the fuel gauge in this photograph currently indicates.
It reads 0.375
